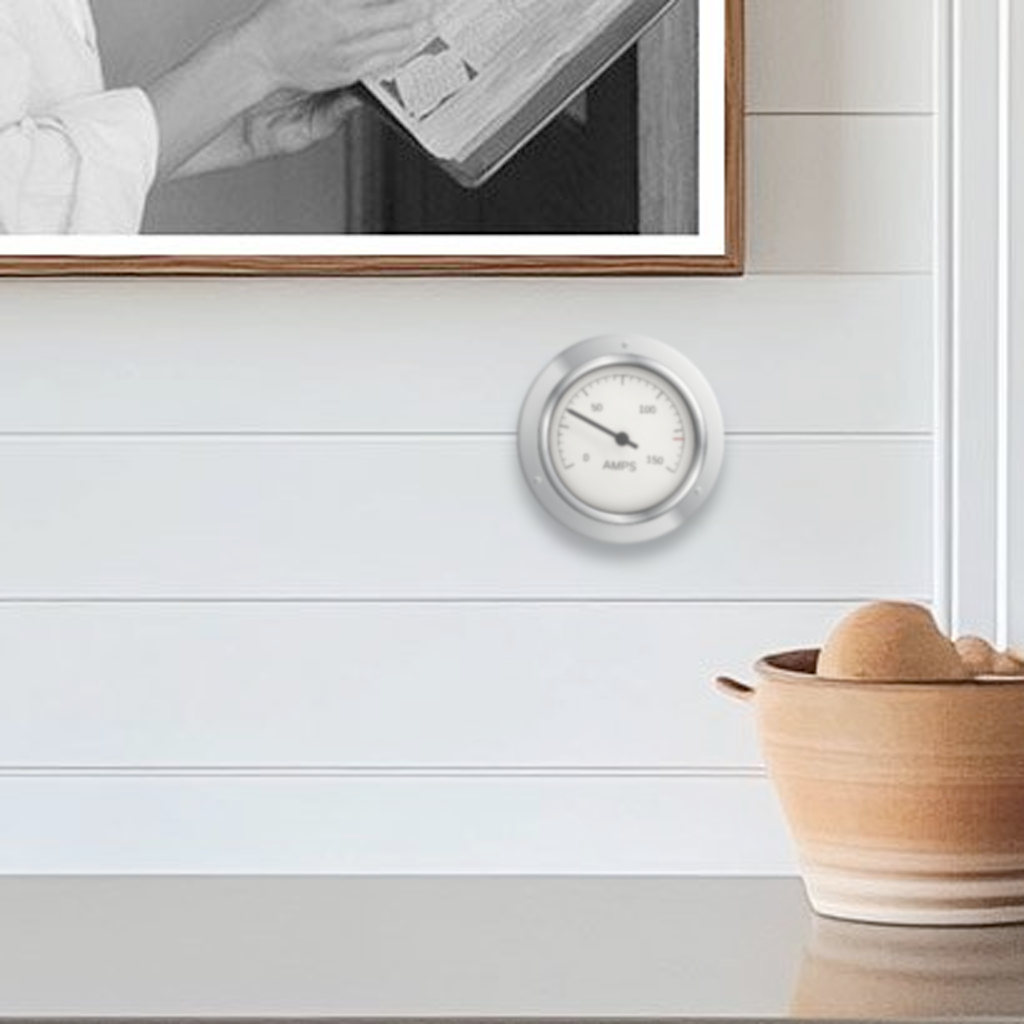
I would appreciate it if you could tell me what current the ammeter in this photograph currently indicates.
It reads 35 A
